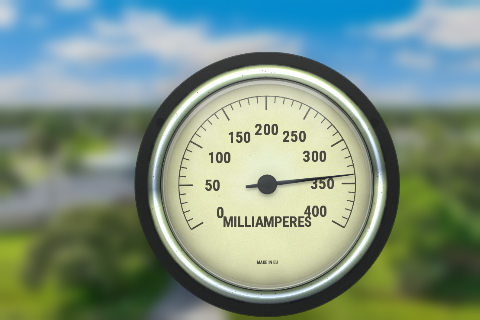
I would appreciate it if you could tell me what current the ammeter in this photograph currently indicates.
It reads 340 mA
